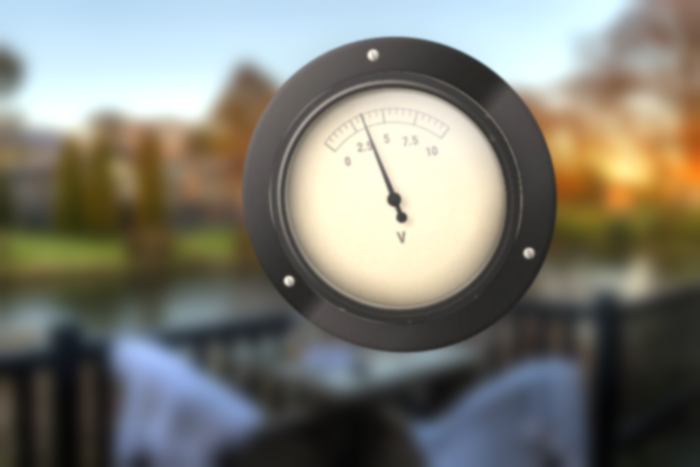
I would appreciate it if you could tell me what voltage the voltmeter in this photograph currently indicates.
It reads 3.5 V
